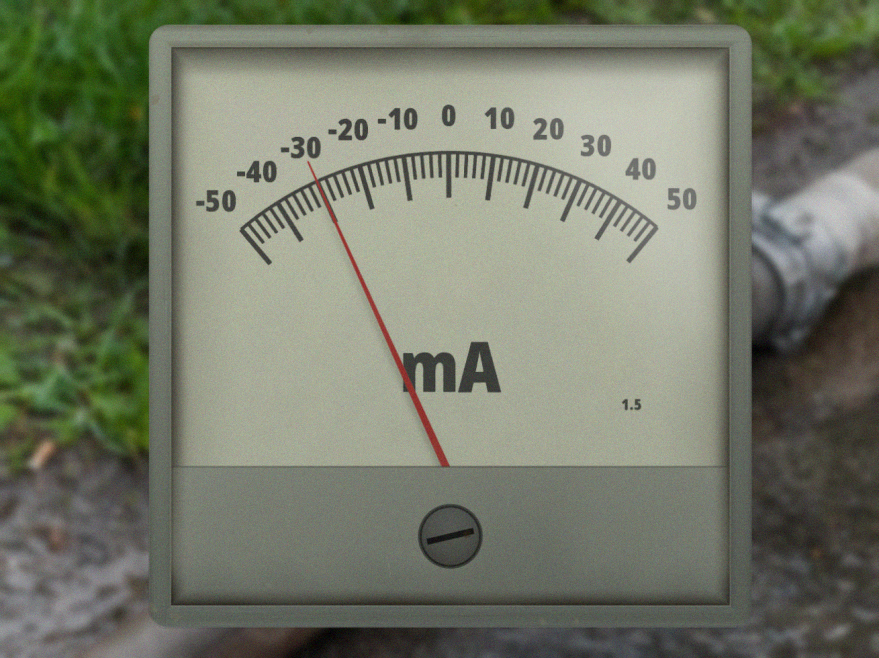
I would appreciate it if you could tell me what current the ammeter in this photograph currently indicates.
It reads -30 mA
